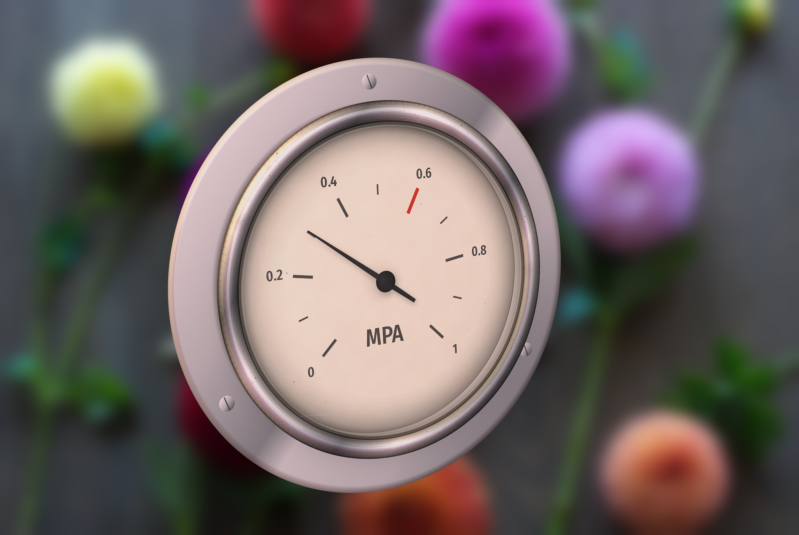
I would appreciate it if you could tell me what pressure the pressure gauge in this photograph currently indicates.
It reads 0.3 MPa
